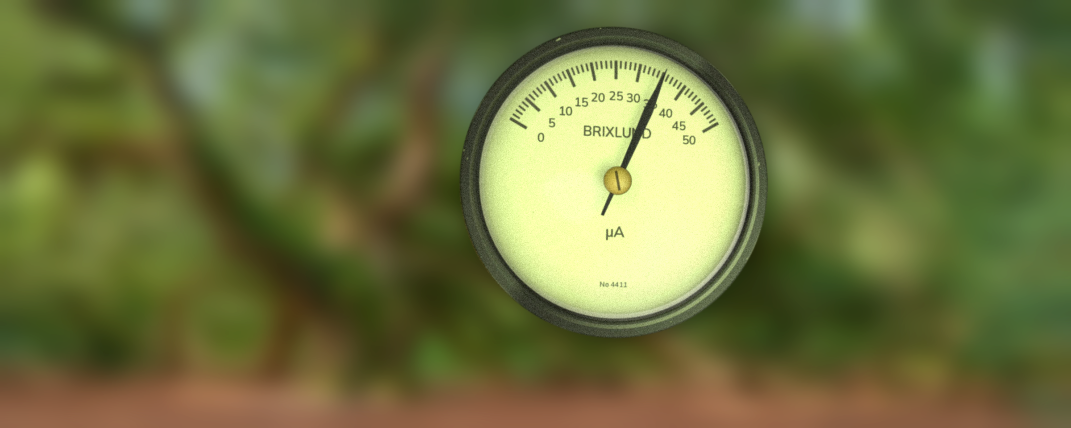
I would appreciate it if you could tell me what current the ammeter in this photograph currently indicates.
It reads 35 µA
